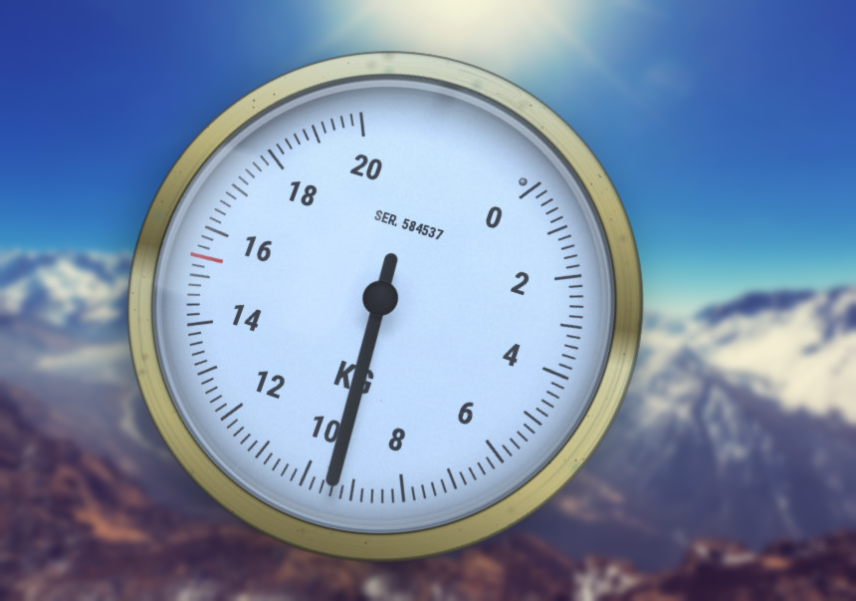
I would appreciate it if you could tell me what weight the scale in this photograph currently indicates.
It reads 9.4 kg
